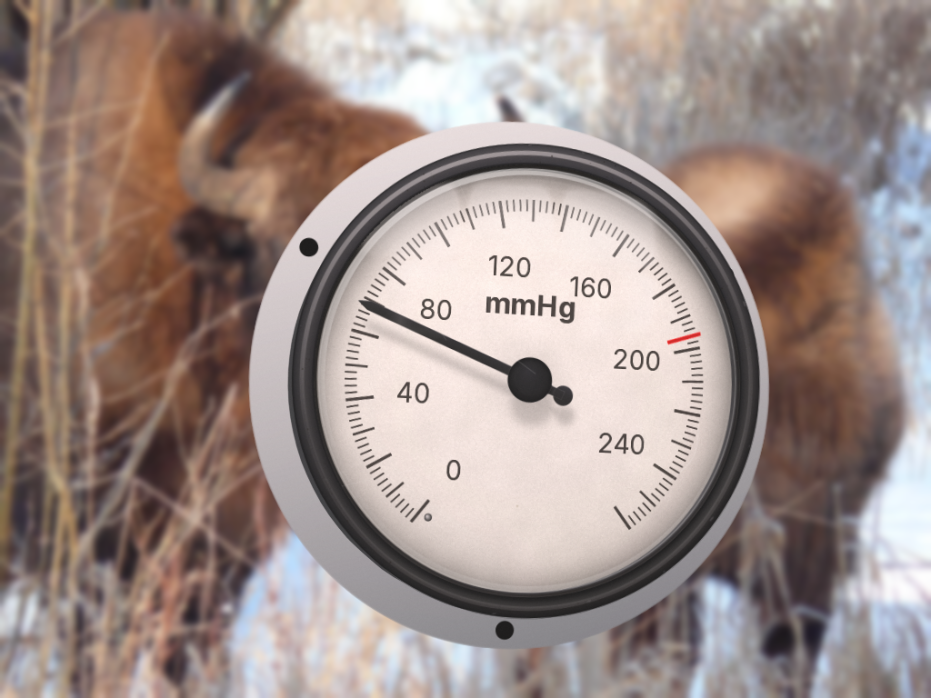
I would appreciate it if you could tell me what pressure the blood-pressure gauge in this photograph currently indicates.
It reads 68 mmHg
